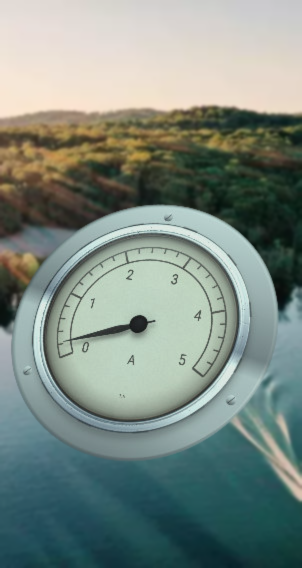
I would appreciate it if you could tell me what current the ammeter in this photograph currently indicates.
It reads 0.2 A
